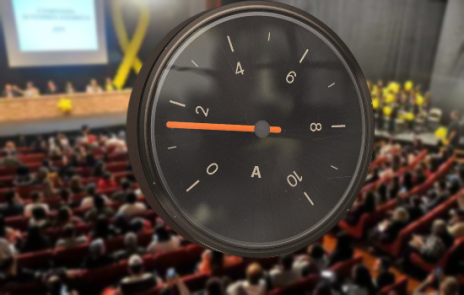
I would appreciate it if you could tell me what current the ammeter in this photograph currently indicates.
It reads 1.5 A
